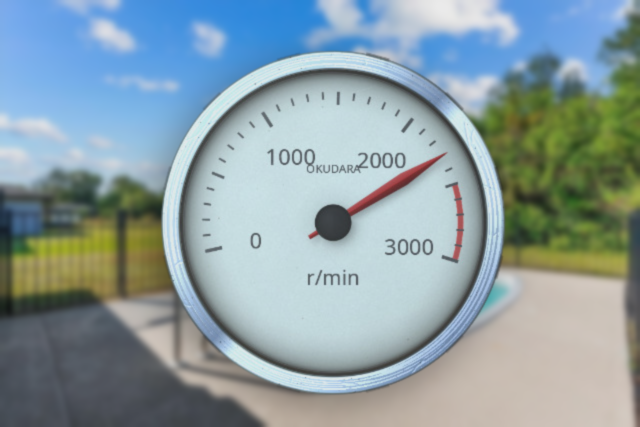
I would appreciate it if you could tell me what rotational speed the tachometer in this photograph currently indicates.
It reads 2300 rpm
